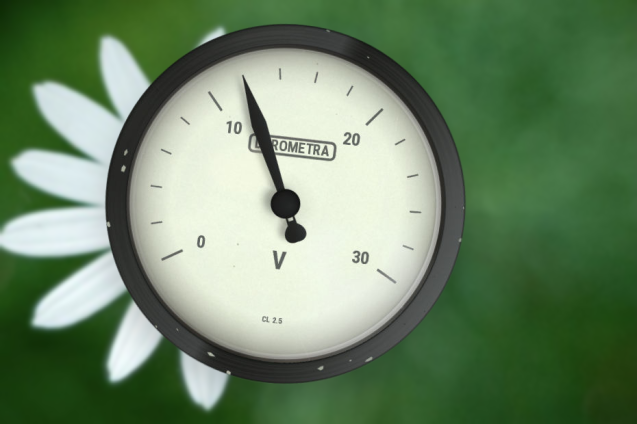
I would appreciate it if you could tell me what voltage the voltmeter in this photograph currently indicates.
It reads 12 V
